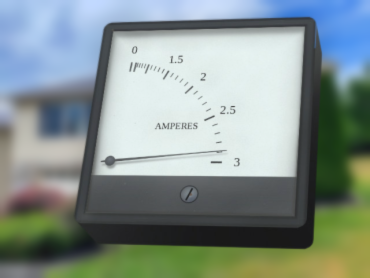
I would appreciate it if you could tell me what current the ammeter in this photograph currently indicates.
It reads 2.9 A
